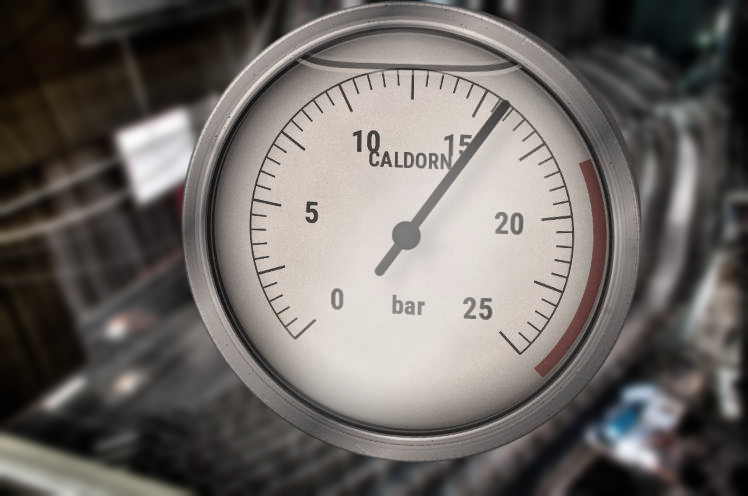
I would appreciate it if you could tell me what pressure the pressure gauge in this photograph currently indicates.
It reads 15.75 bar
